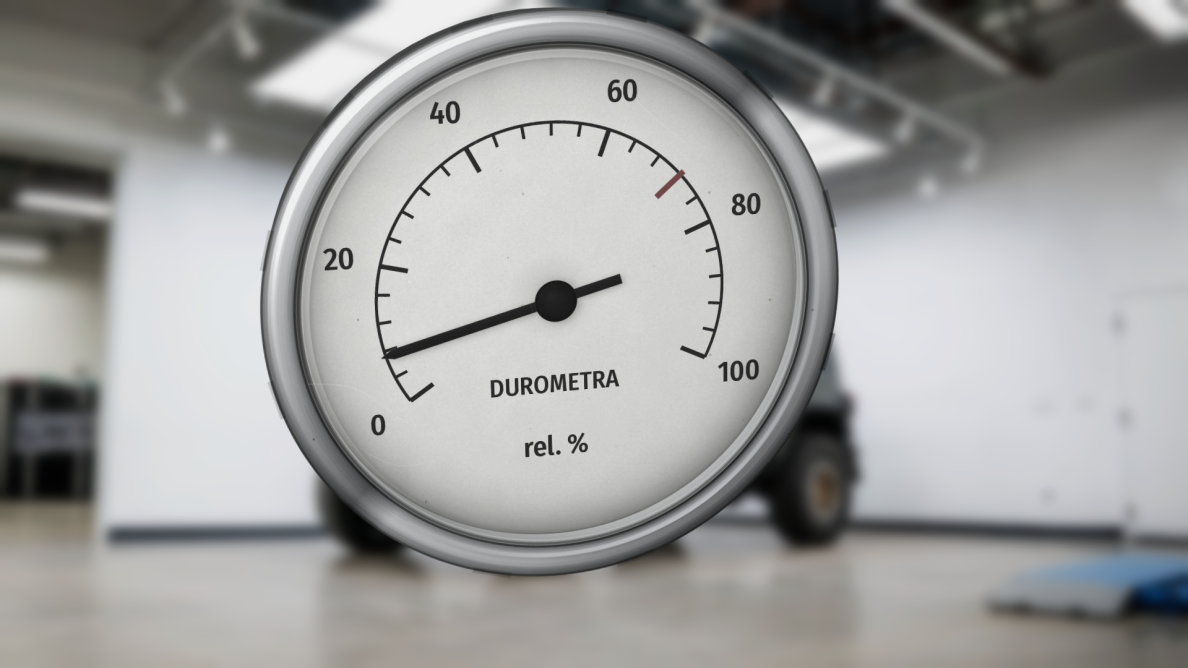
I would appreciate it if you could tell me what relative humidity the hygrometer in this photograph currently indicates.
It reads 8 %
